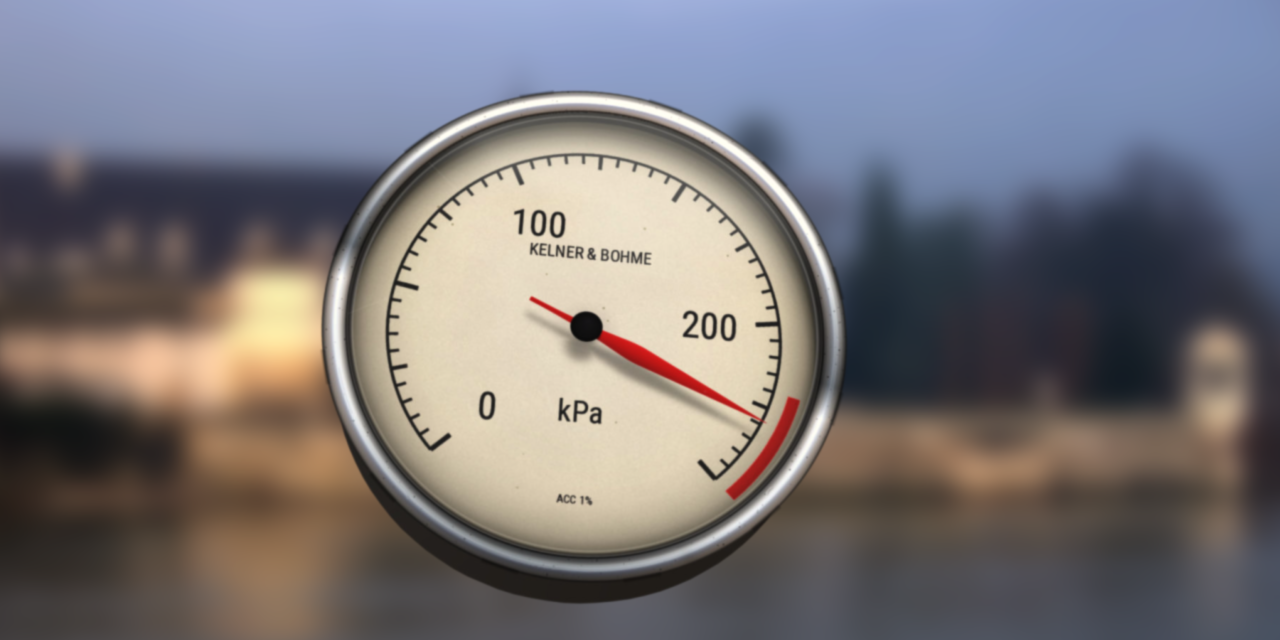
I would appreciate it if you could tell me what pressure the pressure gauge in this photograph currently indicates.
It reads 230 kPa
